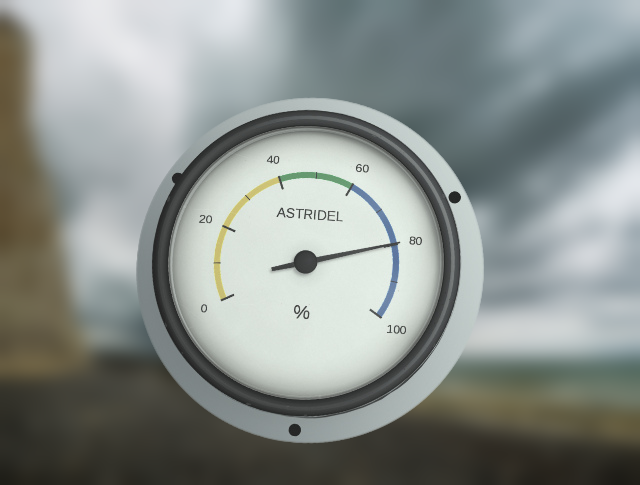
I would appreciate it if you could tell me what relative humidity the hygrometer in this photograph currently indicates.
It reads 80 %
